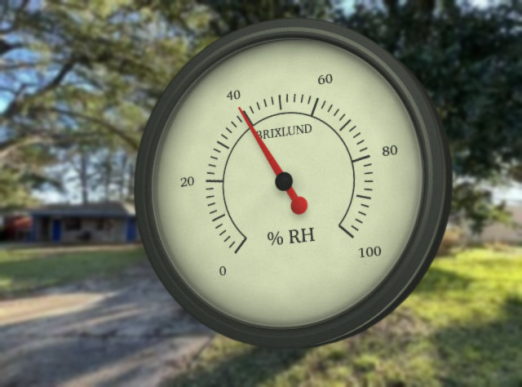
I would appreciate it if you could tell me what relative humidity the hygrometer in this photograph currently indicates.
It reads 40 %
